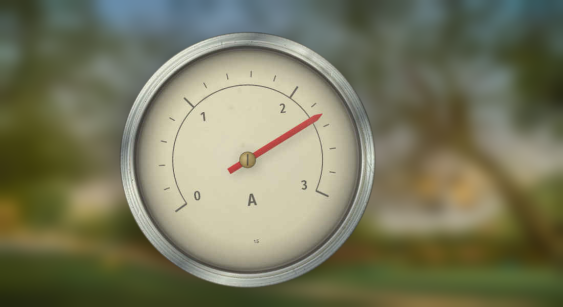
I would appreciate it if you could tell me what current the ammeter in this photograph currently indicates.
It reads 2.3 A
